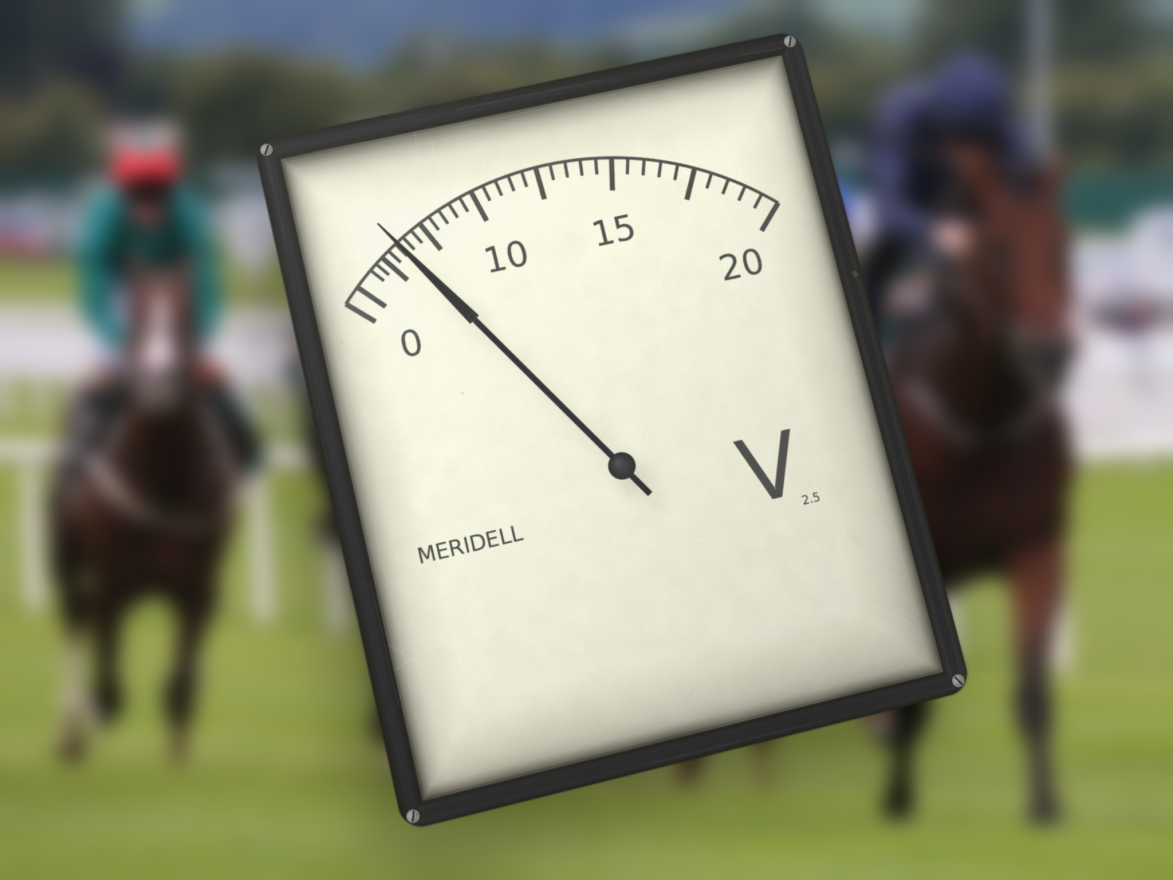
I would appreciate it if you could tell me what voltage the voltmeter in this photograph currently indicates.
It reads 6 V
